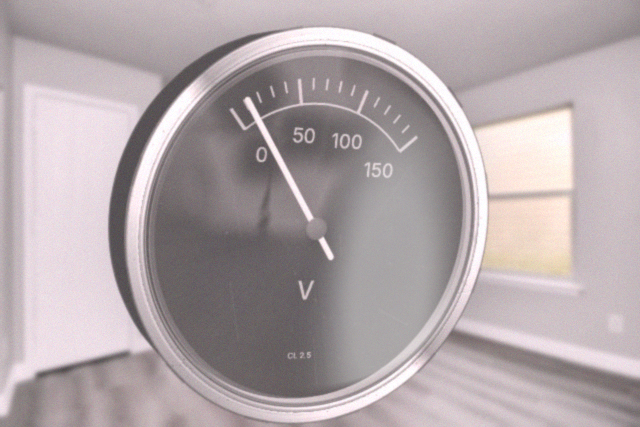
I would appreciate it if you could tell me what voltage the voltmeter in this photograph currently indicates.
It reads 10 V
